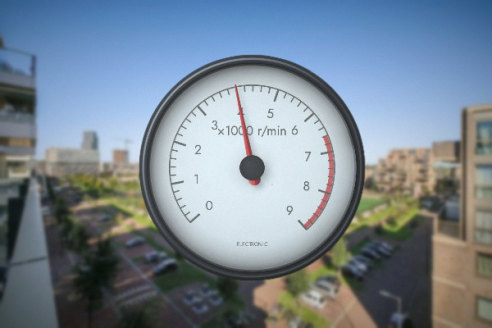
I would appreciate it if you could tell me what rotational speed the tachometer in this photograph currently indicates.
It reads 4000 rpm
